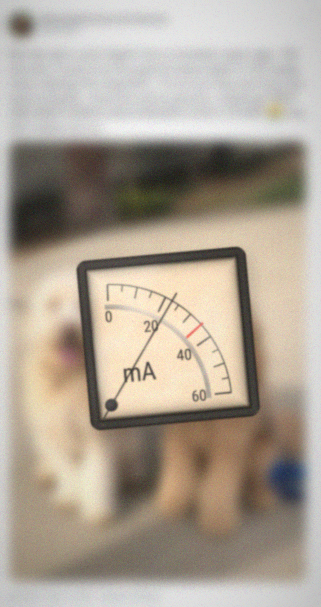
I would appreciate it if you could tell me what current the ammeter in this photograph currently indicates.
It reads 22.5 mA
